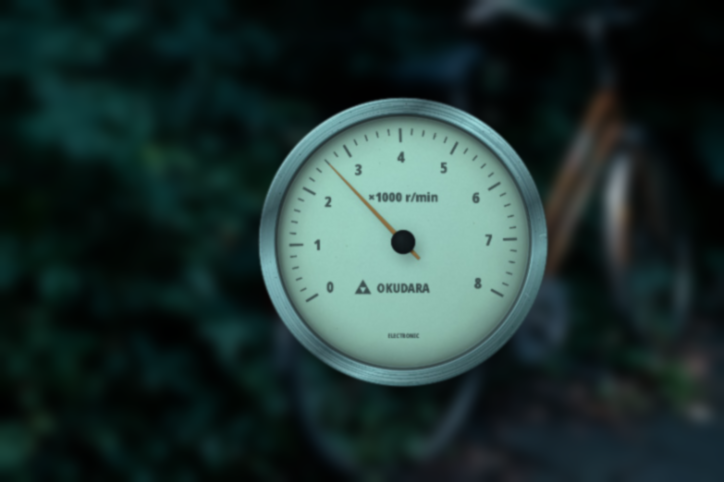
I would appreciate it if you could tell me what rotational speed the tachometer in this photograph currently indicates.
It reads 2600 rpm
